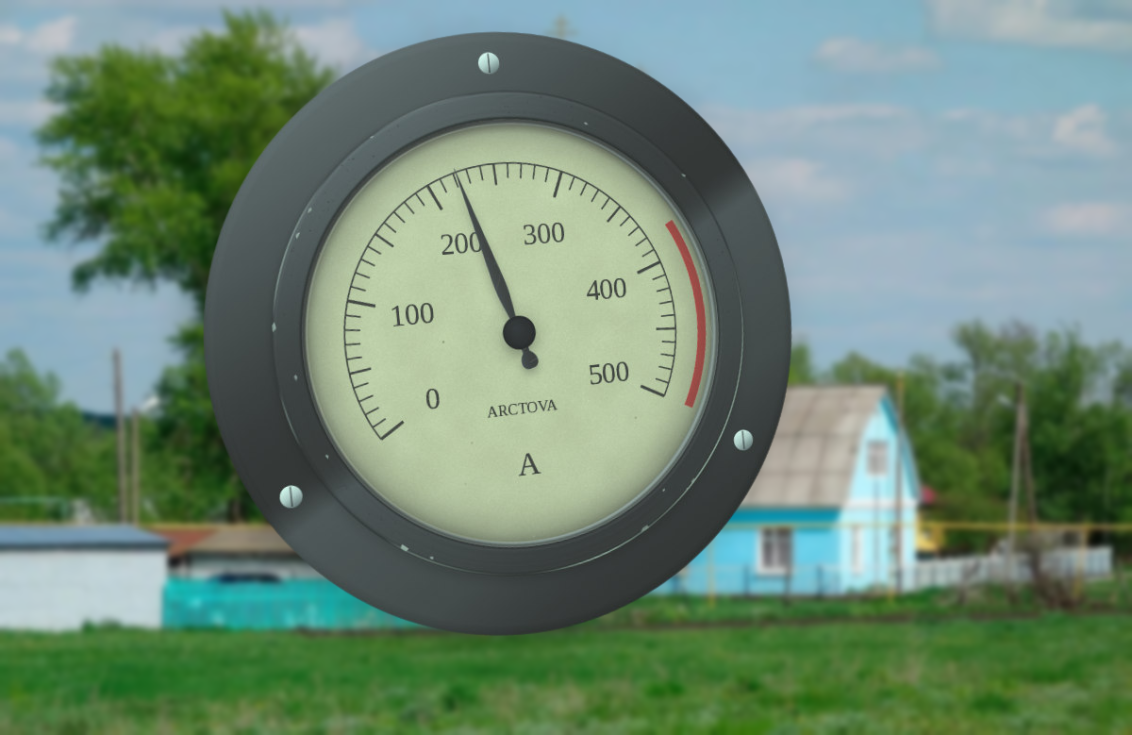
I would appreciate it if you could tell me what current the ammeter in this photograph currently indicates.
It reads 220 A
